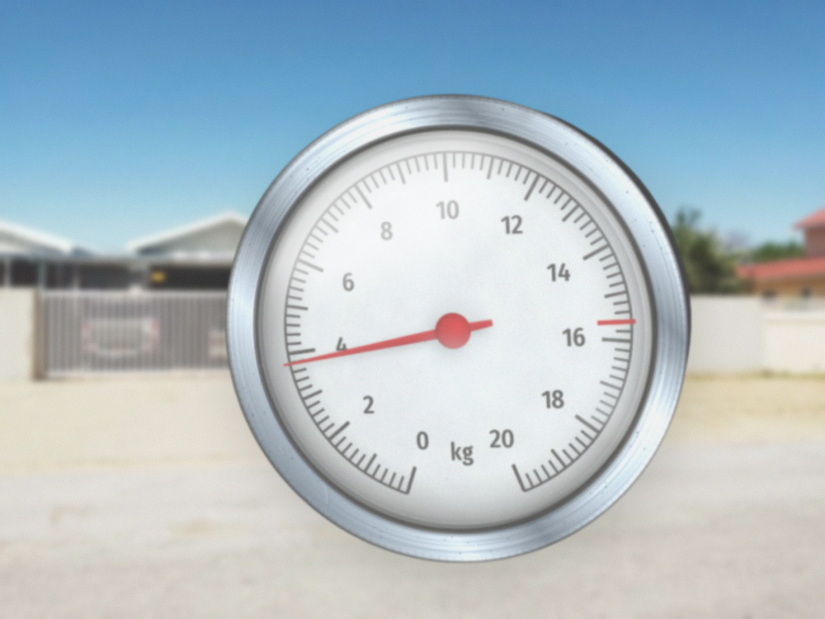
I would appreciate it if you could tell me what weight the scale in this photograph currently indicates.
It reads 3.8 kg
